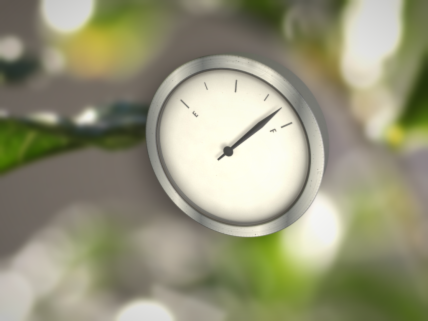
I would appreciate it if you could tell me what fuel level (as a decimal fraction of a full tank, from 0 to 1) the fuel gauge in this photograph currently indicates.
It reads 0.875
